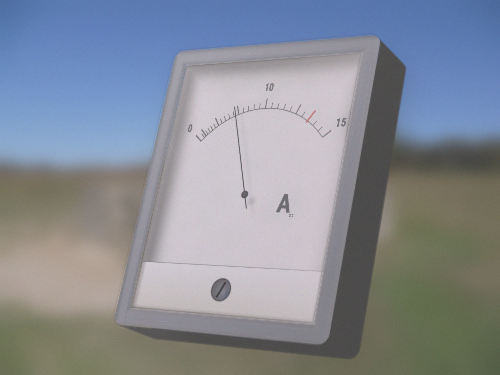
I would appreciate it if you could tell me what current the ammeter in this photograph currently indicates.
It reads 7.5 A
